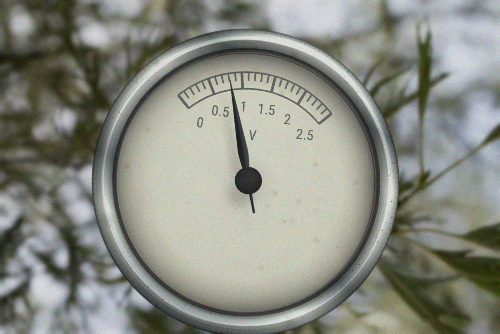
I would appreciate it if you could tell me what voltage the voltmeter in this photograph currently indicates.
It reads 0.8 V
